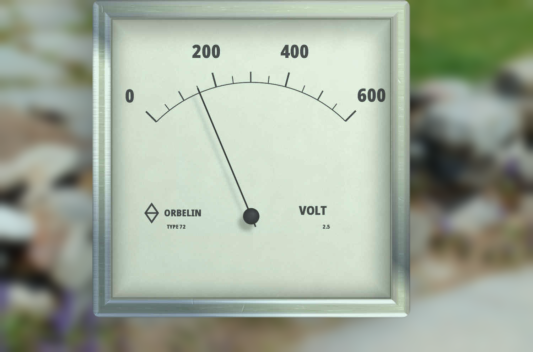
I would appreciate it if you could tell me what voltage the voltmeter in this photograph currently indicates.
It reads 150 V
